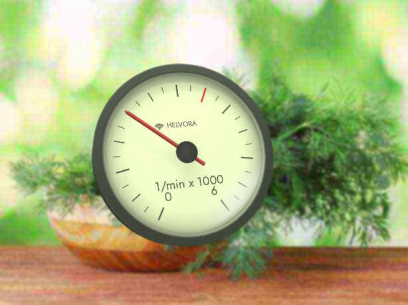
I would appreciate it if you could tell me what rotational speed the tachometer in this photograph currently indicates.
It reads 2000 rpm
